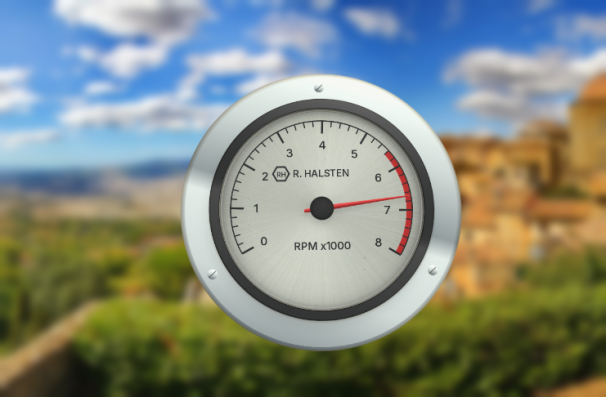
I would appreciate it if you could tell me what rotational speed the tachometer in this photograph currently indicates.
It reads 6700 rpm
